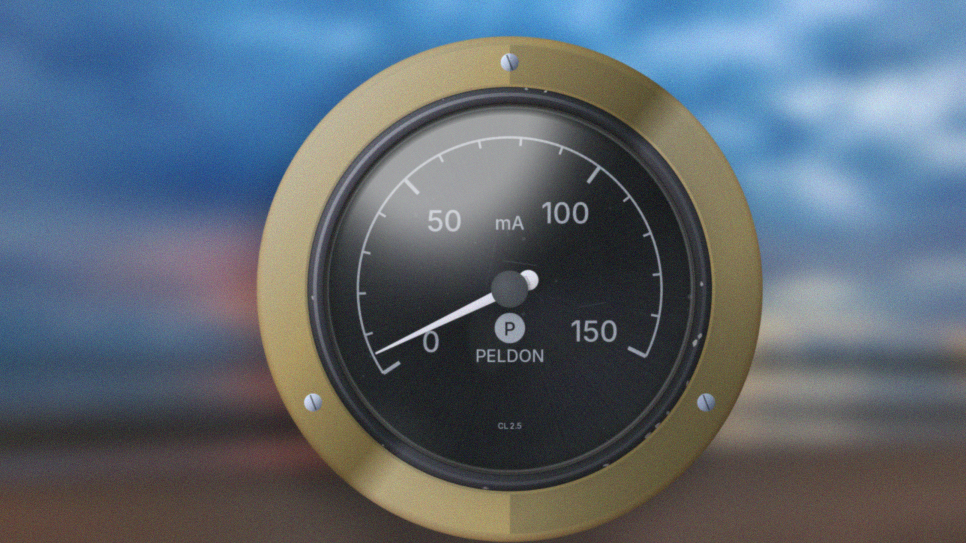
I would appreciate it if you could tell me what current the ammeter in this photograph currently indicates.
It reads 5 mA
